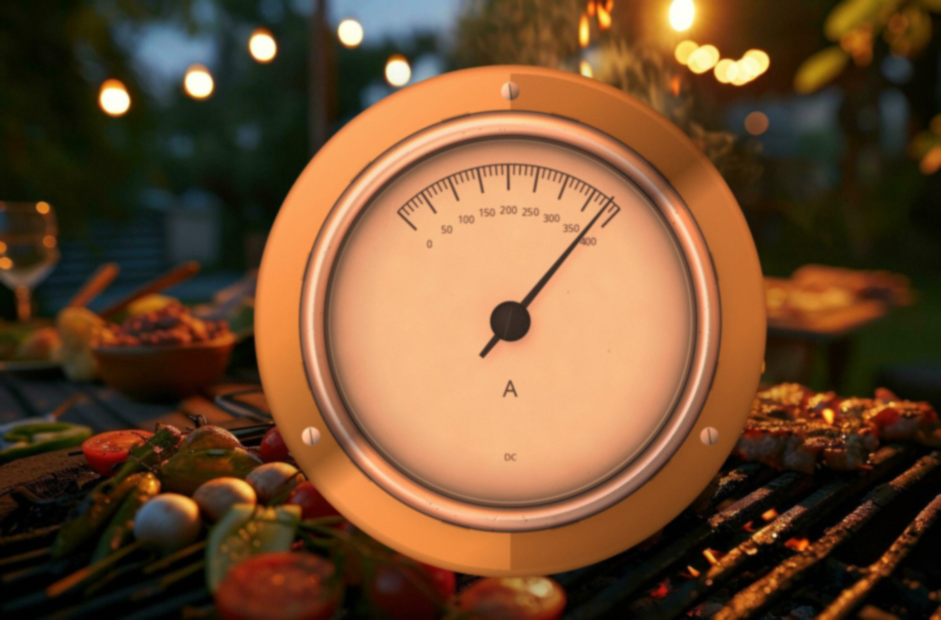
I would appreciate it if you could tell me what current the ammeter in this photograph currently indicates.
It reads 380 A
